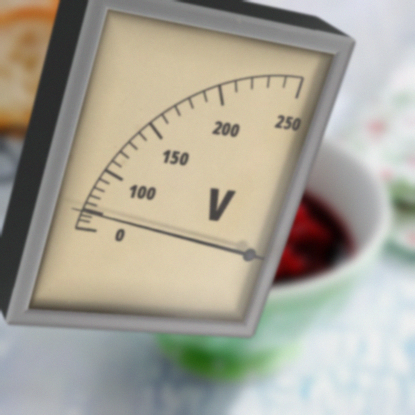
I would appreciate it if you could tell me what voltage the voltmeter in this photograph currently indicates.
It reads 50 V
